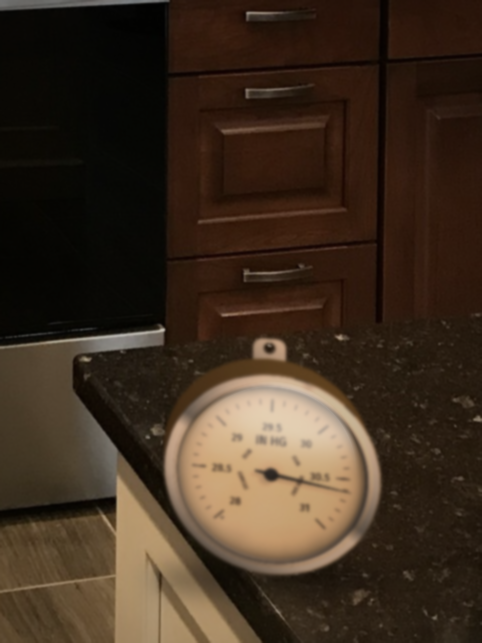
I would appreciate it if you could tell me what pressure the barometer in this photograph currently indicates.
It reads 30.6 inHg
